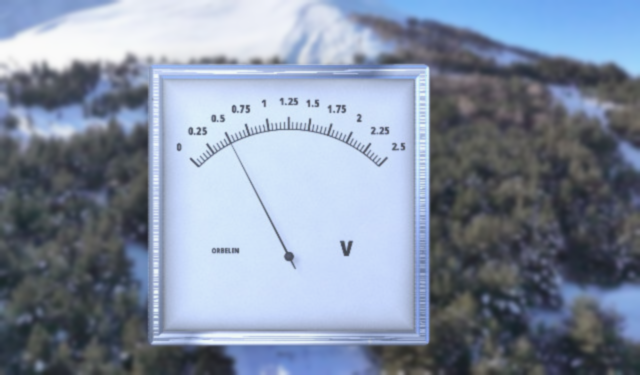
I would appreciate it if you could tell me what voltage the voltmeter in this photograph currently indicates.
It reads 0.5 V
